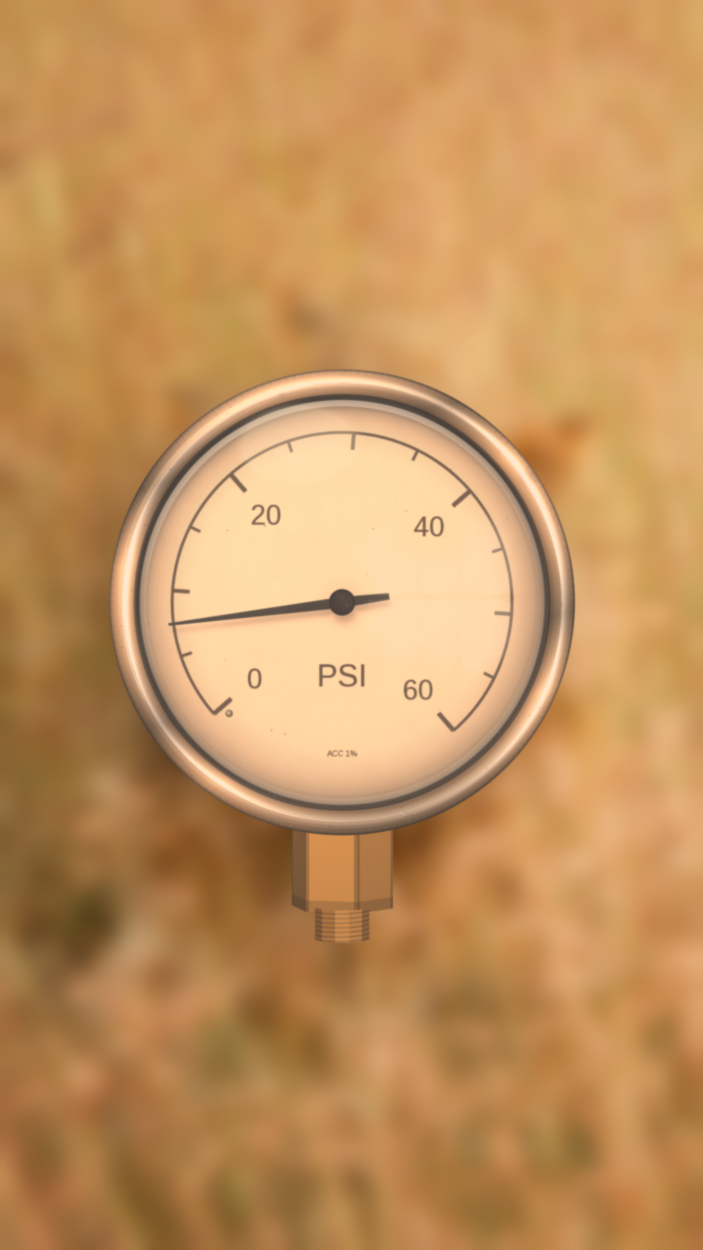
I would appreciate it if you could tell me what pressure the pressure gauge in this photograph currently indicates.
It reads 7.5 psi
